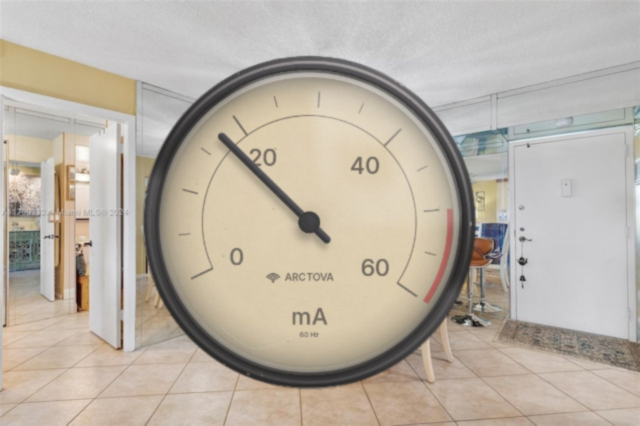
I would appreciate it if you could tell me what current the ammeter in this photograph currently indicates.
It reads 17.5 mA
